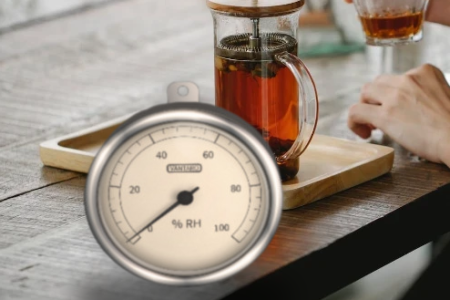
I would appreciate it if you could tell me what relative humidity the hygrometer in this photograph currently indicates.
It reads 2 %
